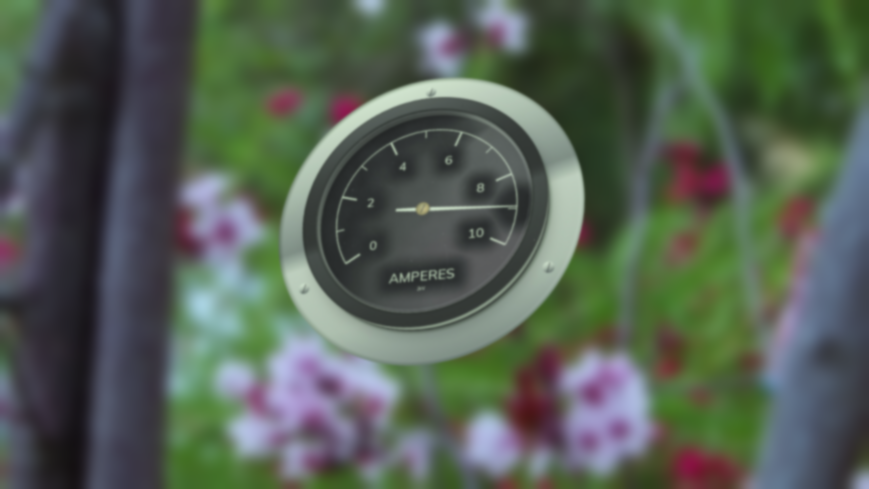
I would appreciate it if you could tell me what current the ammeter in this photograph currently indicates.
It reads 9 A
